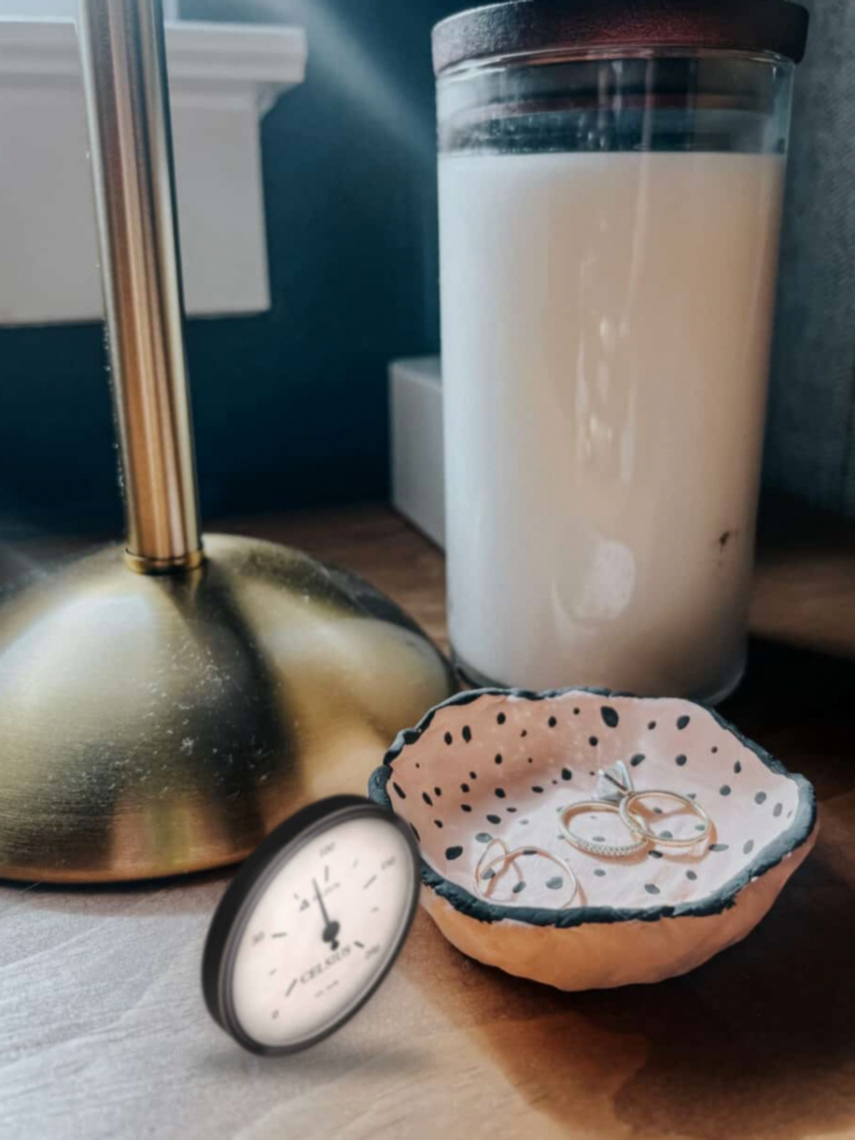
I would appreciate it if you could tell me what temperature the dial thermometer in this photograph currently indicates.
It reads 87.5 °C
